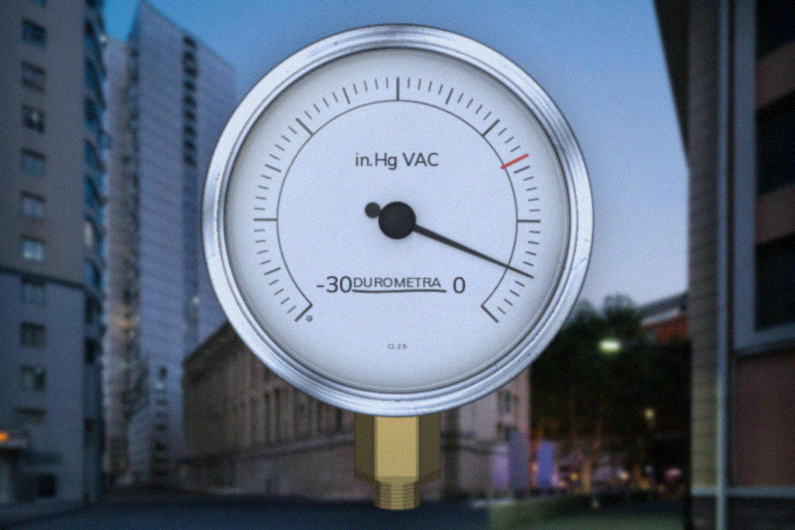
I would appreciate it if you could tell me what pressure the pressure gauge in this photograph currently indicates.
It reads -2.5 inHg
